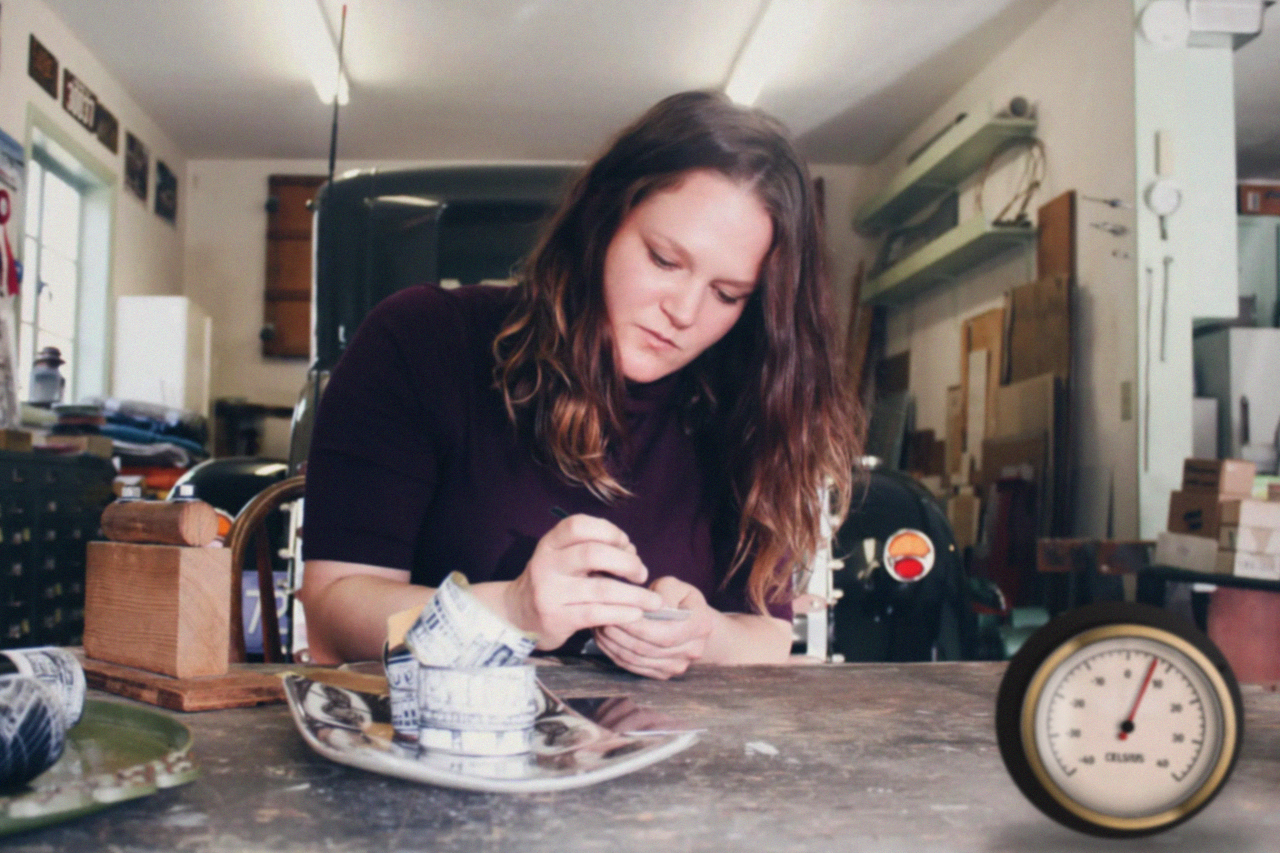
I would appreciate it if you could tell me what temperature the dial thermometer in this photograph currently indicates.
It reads 6 °C
